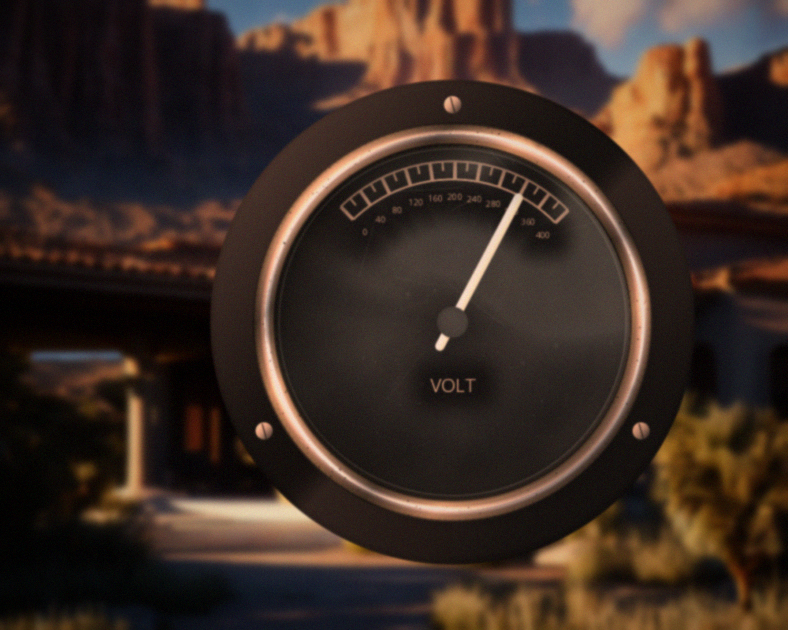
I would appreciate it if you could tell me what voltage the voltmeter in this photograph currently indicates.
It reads 320 V
